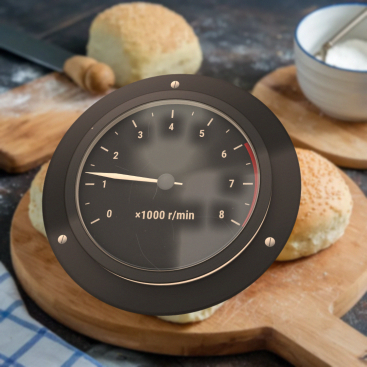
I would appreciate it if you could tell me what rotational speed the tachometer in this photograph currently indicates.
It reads 1250 rpm
